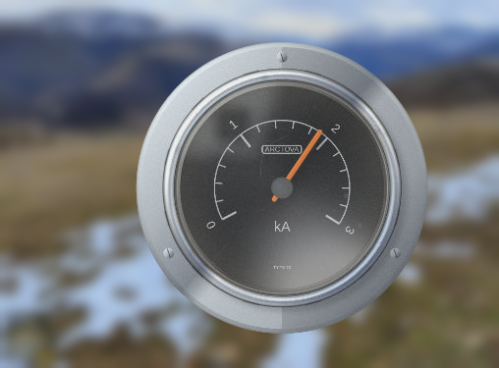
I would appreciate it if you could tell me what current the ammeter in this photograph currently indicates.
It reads 1.9 kA
